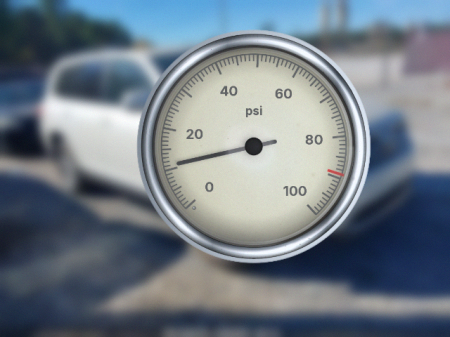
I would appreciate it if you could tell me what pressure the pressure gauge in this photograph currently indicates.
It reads 11 psi
